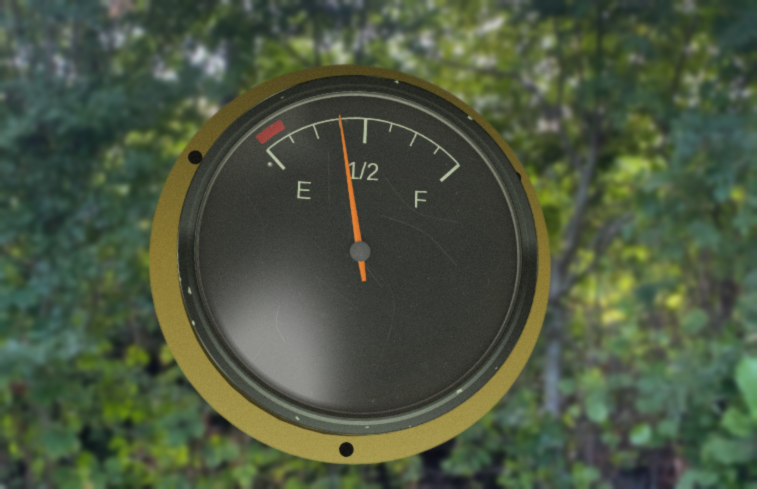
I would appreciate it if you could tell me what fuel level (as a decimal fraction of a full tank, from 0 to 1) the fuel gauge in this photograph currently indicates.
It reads 0.375
